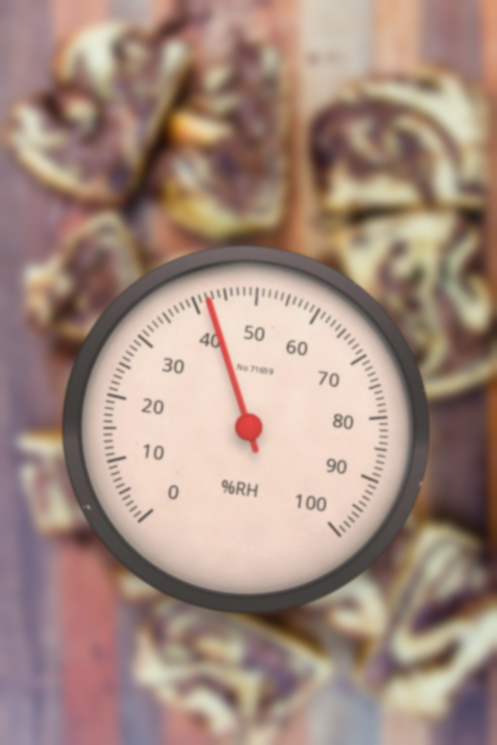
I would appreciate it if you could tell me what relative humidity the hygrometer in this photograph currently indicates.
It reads 42 %
